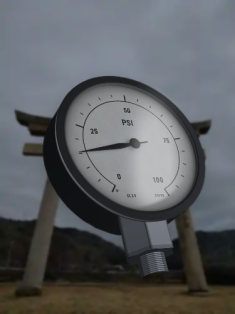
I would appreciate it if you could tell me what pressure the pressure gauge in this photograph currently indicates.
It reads 15 psi
